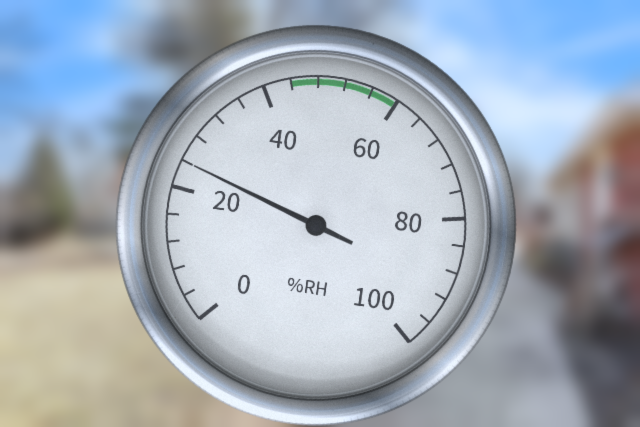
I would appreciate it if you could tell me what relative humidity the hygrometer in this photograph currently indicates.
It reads 24 %
